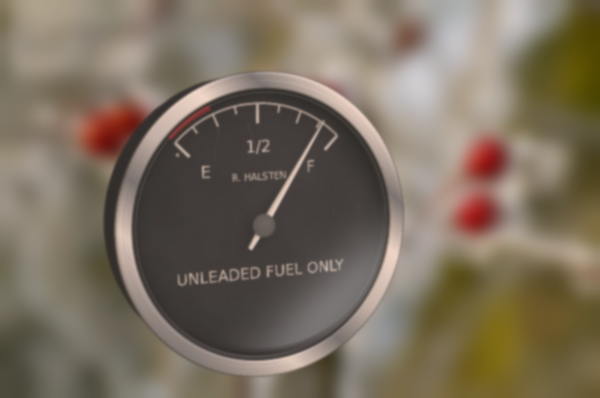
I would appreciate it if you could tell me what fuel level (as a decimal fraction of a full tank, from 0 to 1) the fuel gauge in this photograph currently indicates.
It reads 0.875
